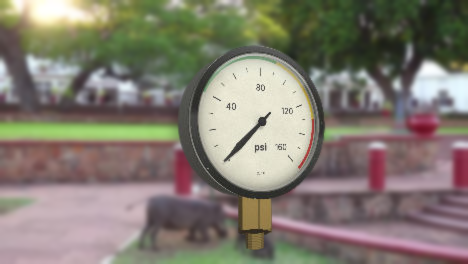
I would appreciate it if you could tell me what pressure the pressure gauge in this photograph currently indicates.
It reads 0 psi
